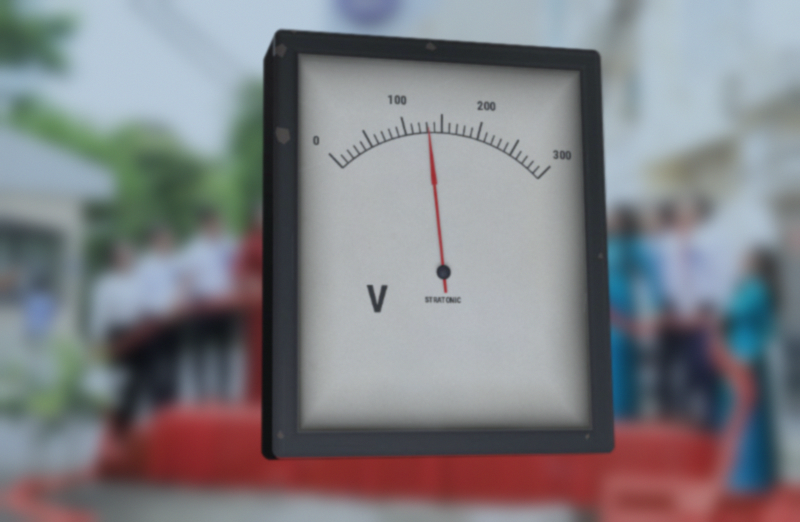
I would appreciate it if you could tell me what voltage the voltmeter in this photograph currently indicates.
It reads 130 V
